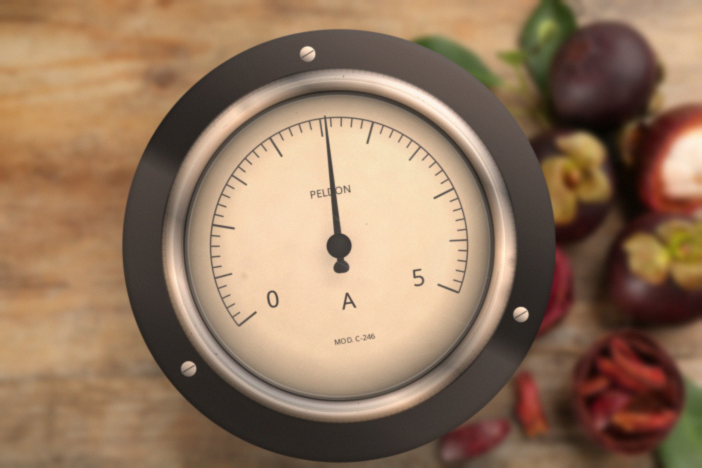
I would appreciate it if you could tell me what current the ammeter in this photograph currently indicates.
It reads 2.55 A
